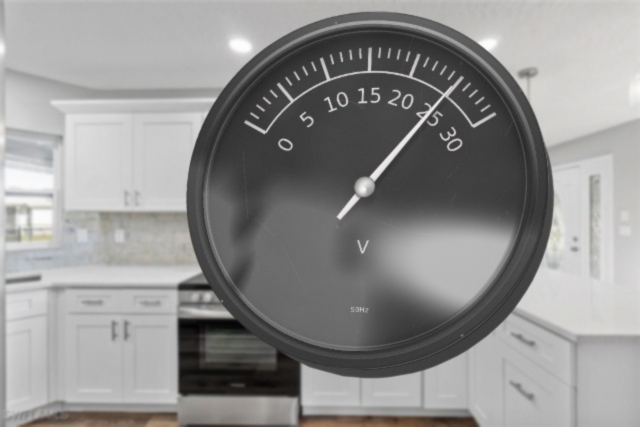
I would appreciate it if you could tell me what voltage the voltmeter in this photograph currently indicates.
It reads 25 V
